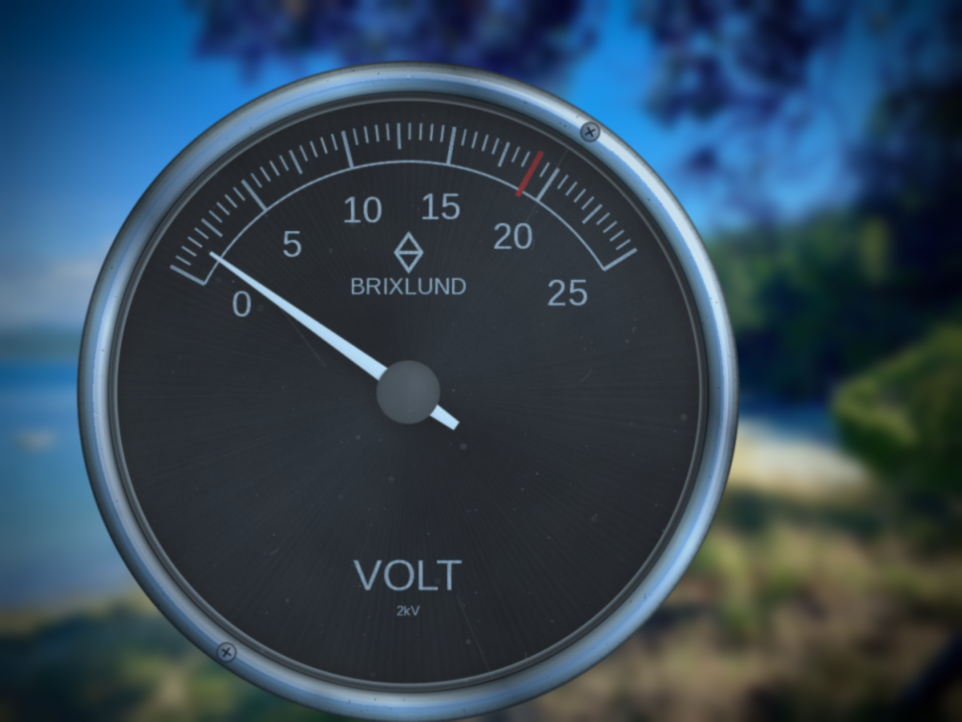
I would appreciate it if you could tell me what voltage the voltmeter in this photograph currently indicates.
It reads 1.5 V
